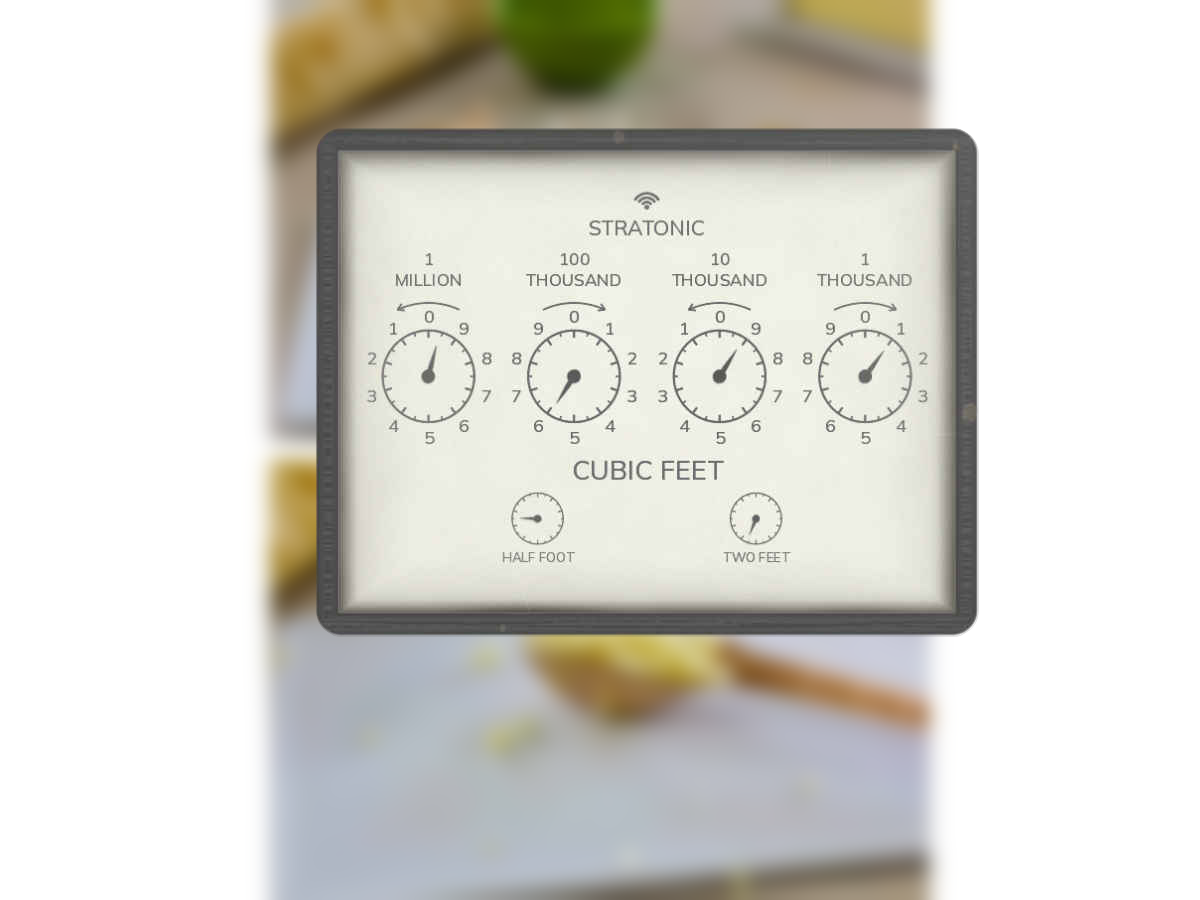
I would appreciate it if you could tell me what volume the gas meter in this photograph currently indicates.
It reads 959100 ft³
